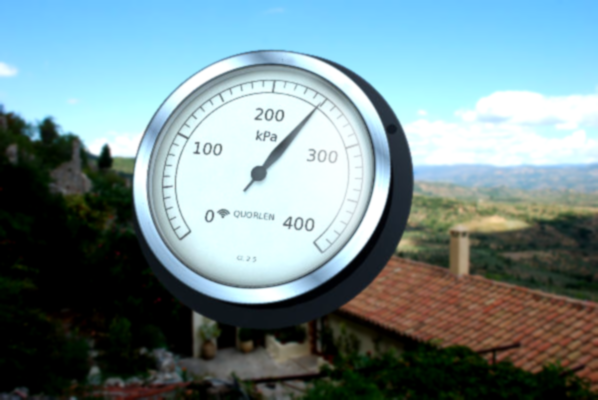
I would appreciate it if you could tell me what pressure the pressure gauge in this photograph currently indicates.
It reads 250 kPa
